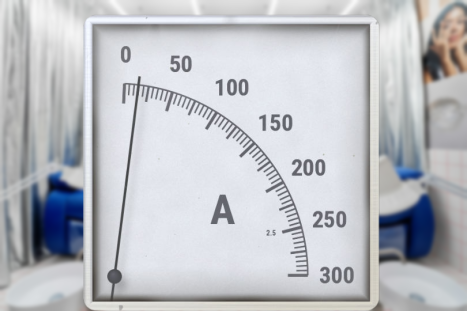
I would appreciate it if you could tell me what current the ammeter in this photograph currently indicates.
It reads 15 A
